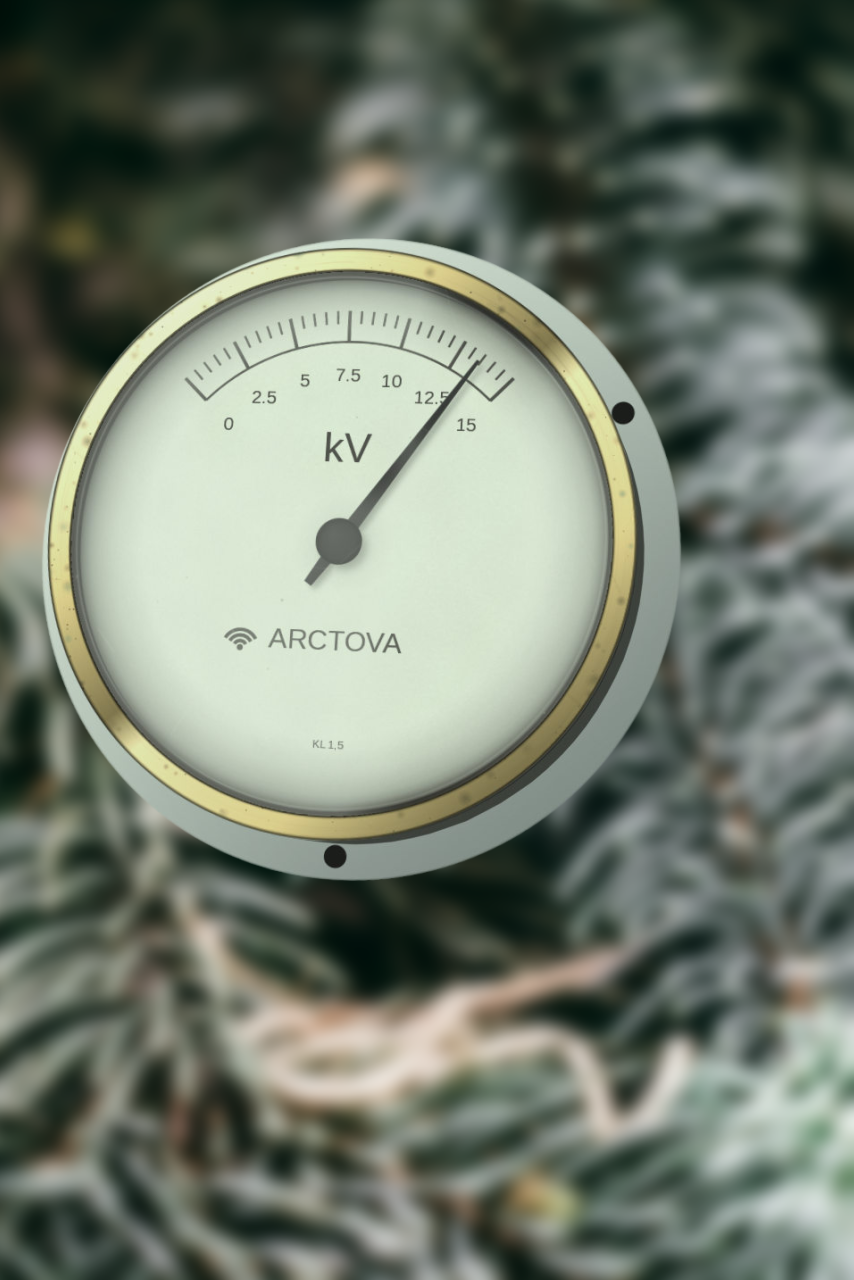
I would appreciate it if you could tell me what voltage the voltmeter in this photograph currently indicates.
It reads 13.5 kV
